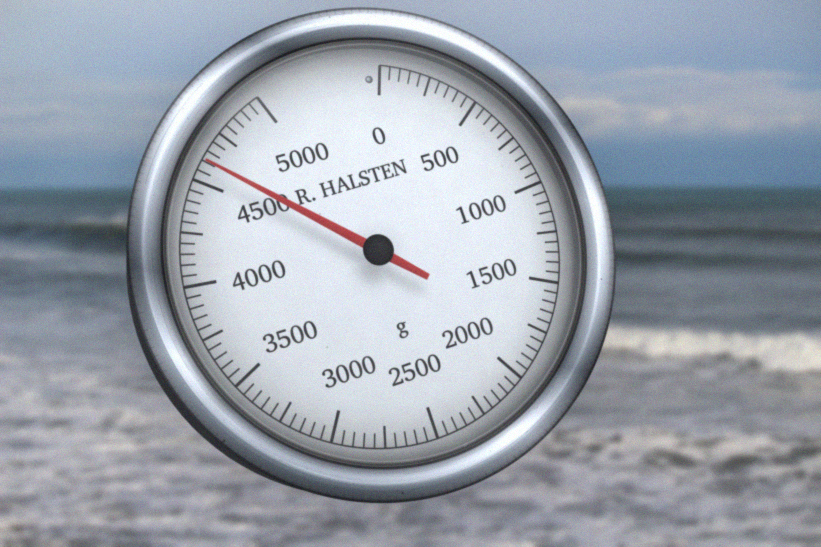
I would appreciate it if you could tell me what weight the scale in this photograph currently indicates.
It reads 4600 g
